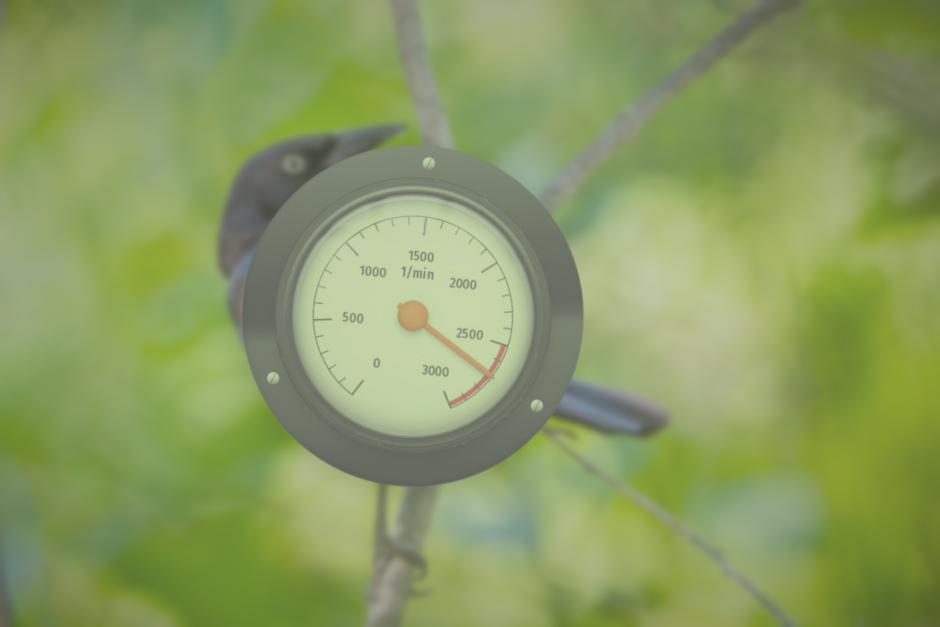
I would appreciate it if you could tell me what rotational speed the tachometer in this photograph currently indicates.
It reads 2700 rpm
